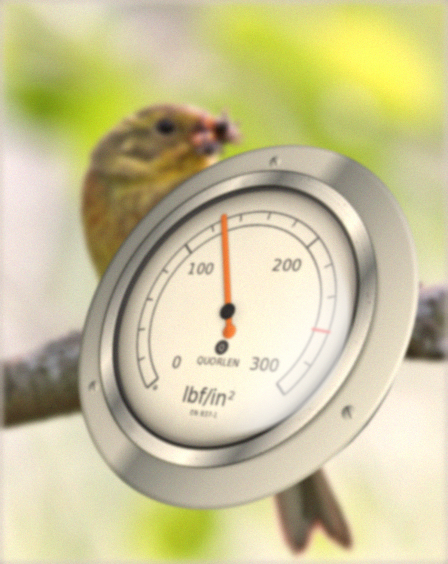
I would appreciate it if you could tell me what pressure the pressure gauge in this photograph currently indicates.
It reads 130 psi
